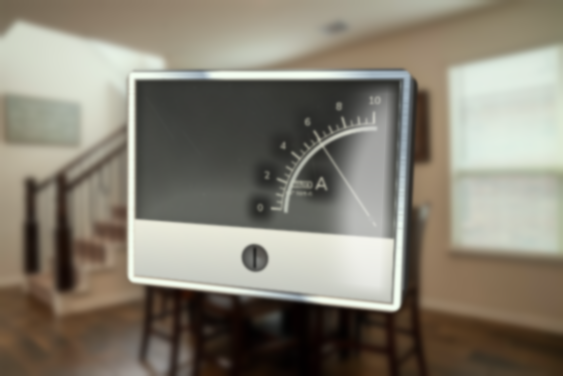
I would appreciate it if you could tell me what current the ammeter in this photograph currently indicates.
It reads 6 A
